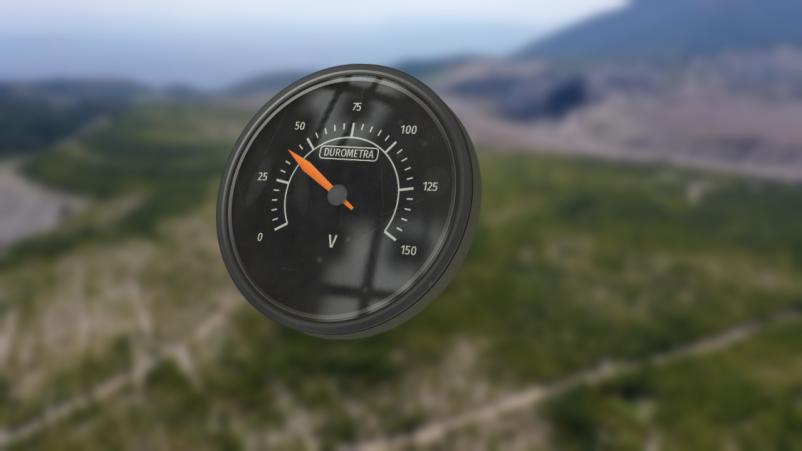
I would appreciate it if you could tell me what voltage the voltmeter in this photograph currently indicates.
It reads 40 V
